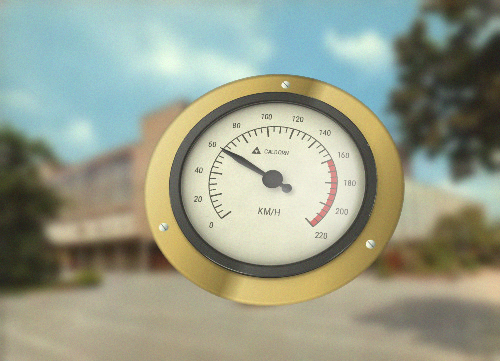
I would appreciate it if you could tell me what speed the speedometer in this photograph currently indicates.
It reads 60 km/h
